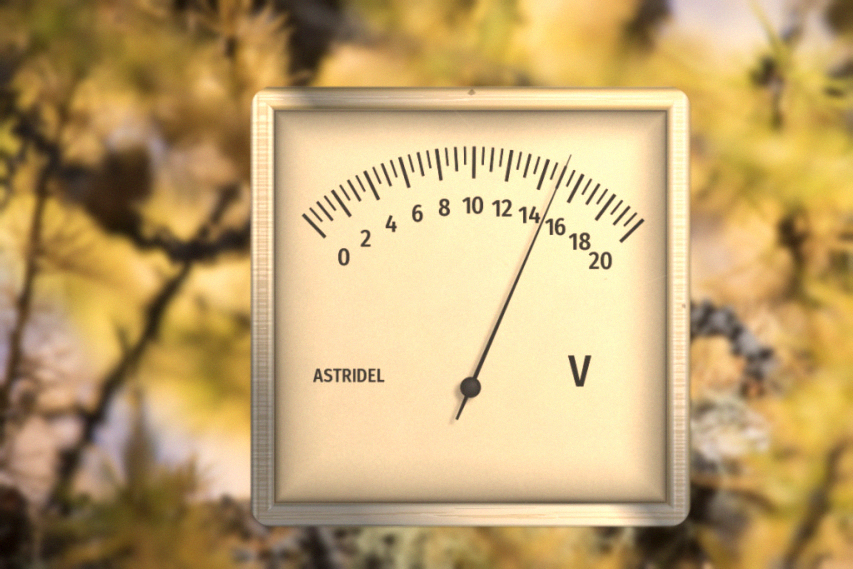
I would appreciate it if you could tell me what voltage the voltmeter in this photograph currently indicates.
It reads 15 V
